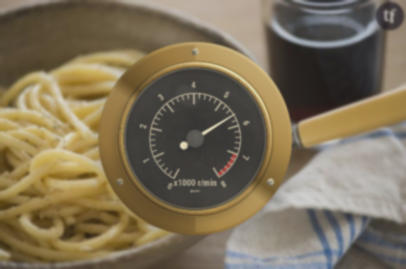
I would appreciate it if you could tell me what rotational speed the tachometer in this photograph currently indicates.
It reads 5600 rpm
